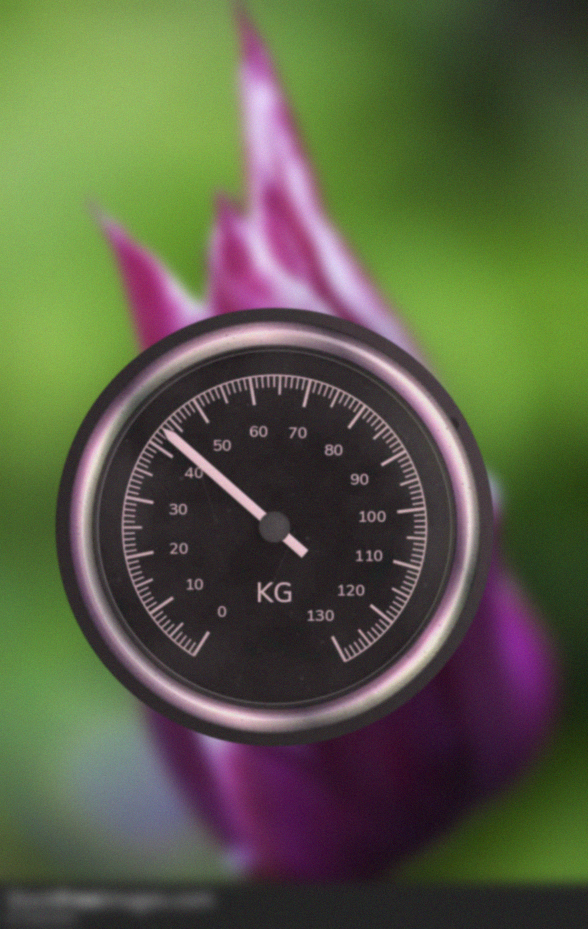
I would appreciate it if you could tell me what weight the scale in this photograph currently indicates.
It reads 43 kg
